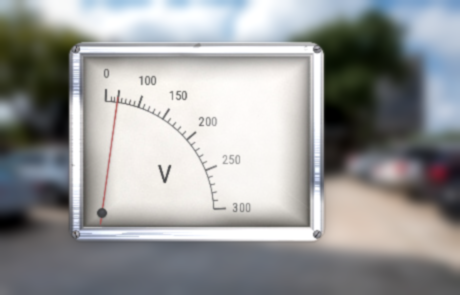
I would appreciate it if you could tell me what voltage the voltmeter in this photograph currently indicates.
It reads 50 V
